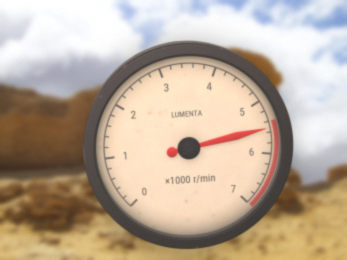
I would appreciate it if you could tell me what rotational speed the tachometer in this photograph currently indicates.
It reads 5500 rpm
